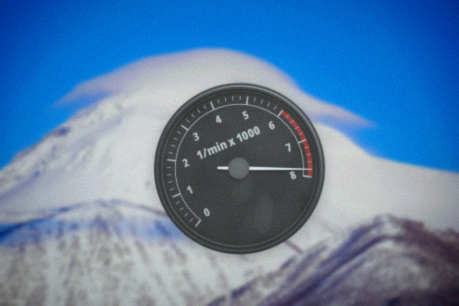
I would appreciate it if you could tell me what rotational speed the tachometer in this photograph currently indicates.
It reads 7800 rpm
